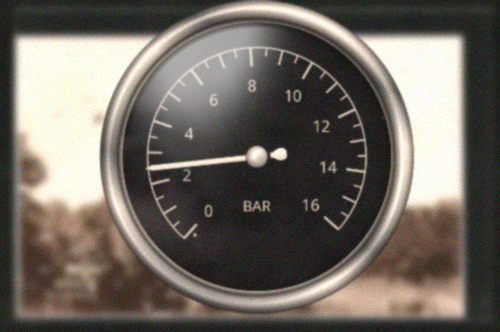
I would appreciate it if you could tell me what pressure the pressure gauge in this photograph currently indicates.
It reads 2.5 bar
